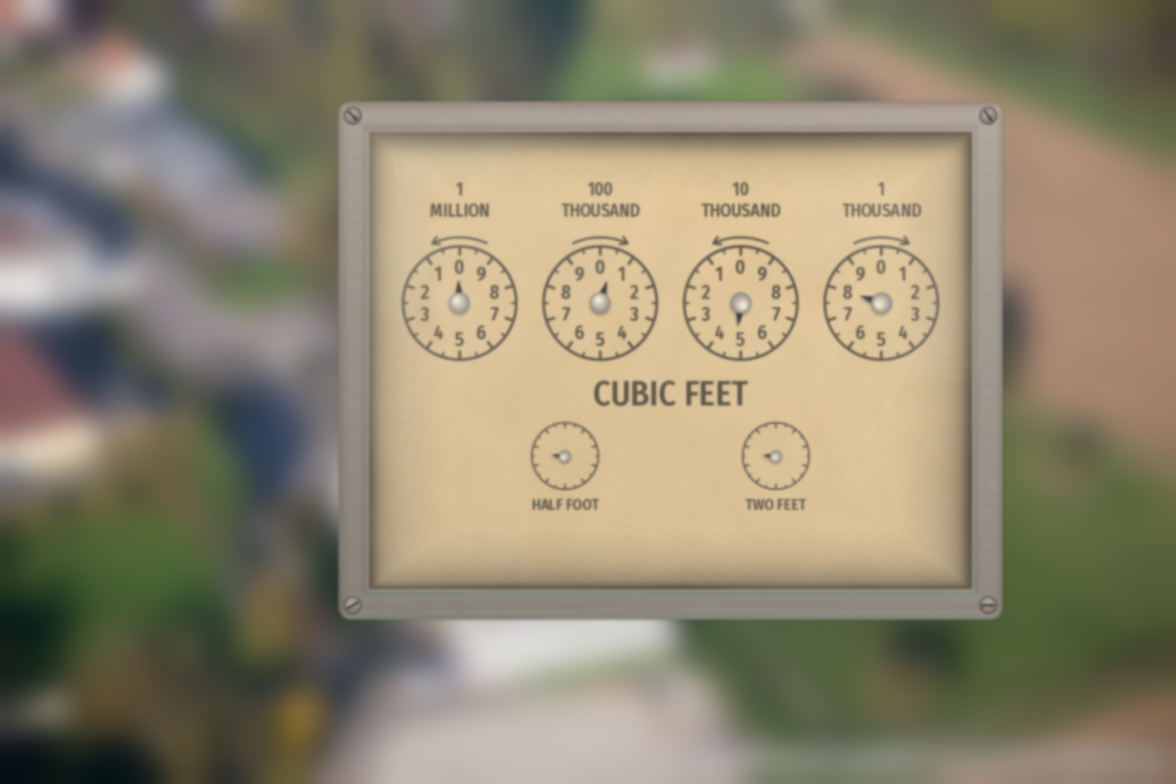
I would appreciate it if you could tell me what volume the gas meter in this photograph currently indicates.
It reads 4800 ft³
